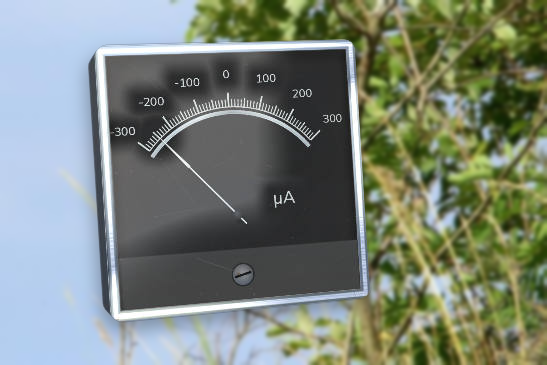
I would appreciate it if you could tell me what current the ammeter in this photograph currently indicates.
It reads -250 µA
